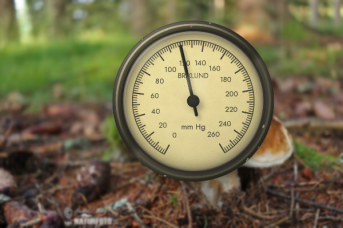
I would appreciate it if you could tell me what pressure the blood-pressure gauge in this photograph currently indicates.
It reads 120 mmHg
